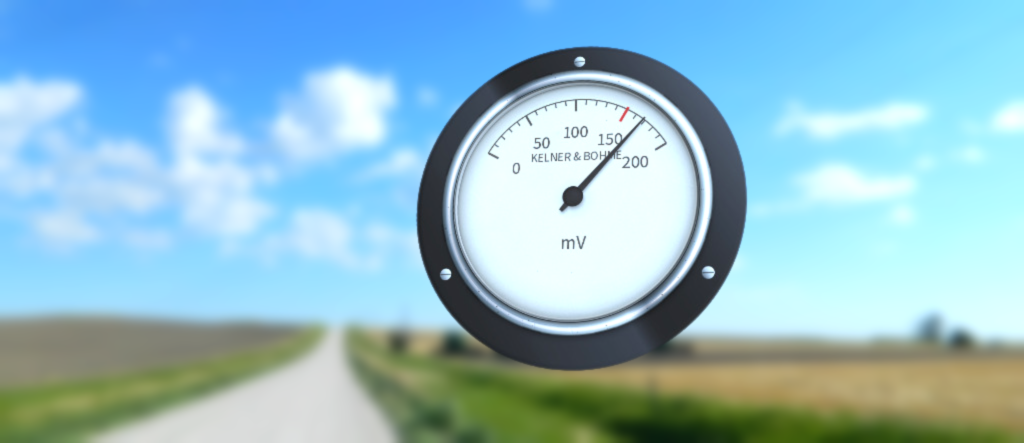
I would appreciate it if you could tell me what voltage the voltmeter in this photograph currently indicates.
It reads 170 mV
